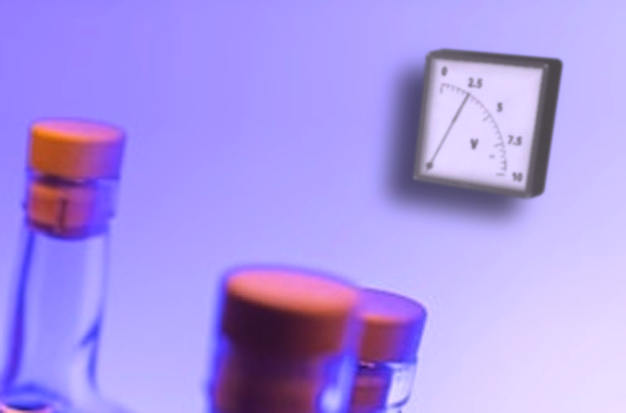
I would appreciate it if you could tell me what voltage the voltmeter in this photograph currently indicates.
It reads 2.5 V
